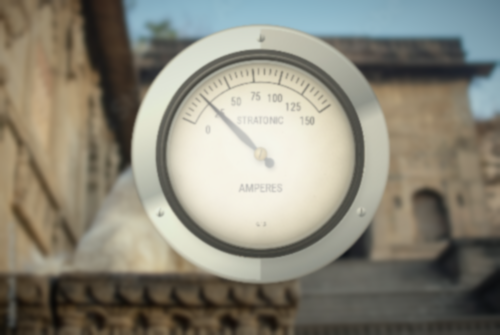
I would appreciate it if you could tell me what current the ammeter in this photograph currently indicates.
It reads 25 A
